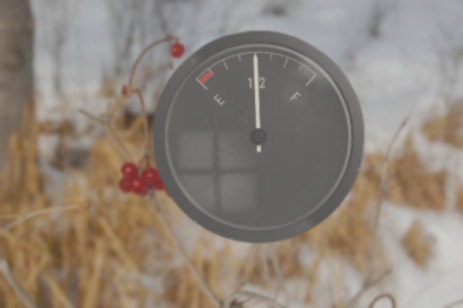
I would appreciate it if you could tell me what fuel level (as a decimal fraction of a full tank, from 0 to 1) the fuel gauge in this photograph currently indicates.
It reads 0.5
